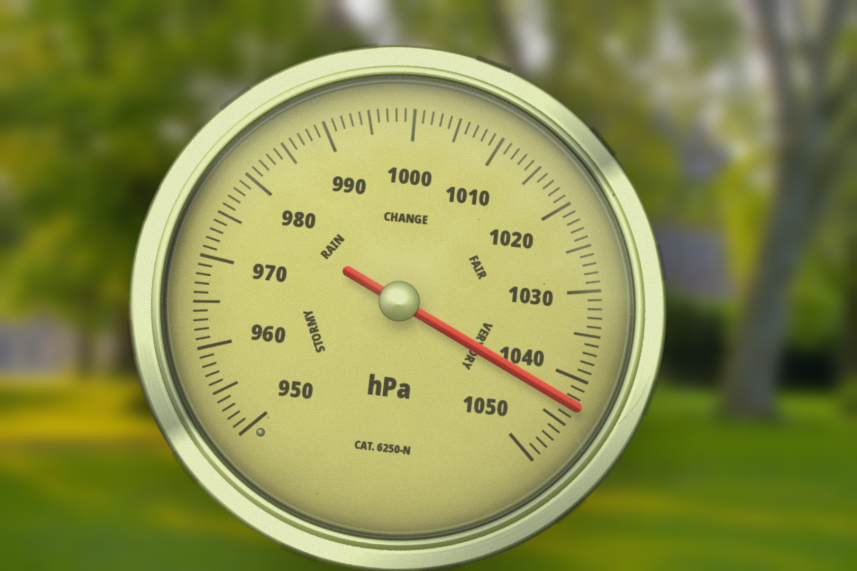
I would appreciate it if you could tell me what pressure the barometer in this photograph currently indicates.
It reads 1043 hPa
